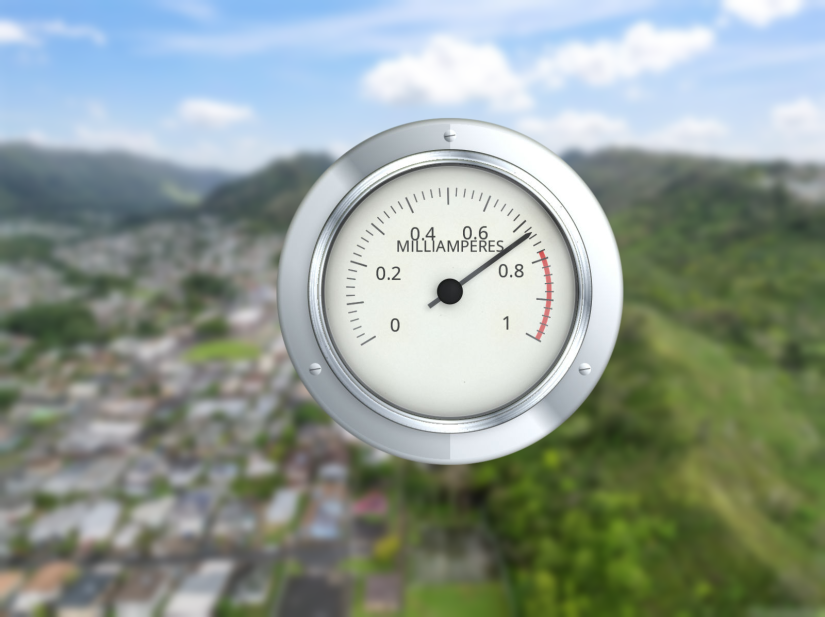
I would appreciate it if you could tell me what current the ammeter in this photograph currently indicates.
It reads 0.73 mA
